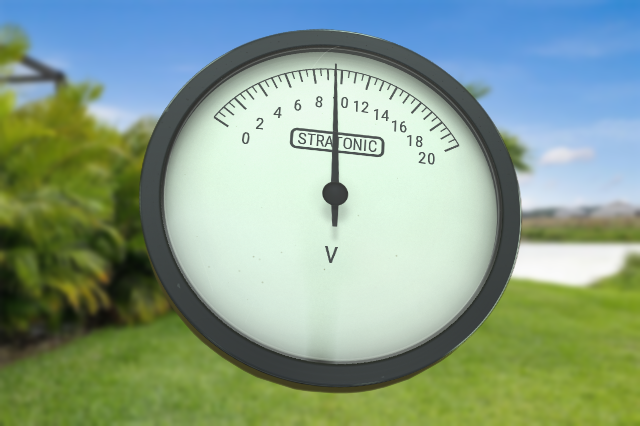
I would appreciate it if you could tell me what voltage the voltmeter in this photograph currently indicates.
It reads 9.5 V
